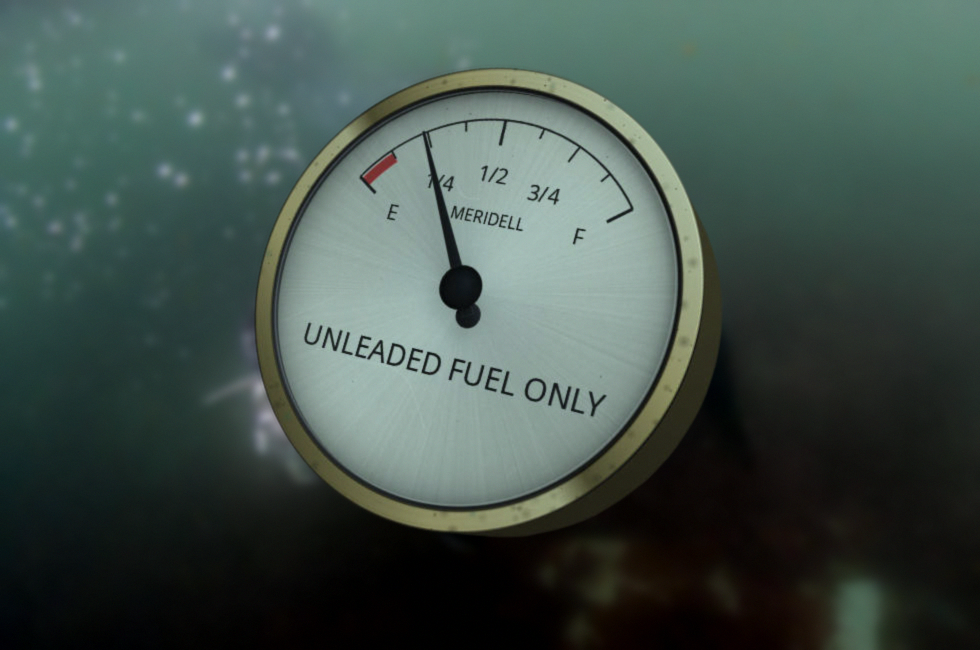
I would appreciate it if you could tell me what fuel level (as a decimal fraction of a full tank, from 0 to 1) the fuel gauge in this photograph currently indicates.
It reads 0.25
